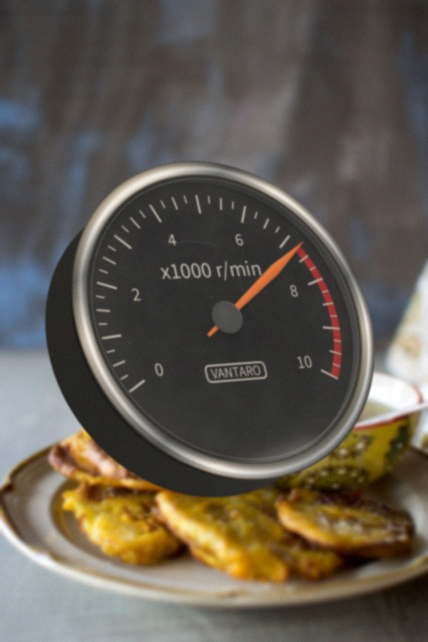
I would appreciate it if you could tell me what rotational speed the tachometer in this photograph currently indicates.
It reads 7250 rpm
